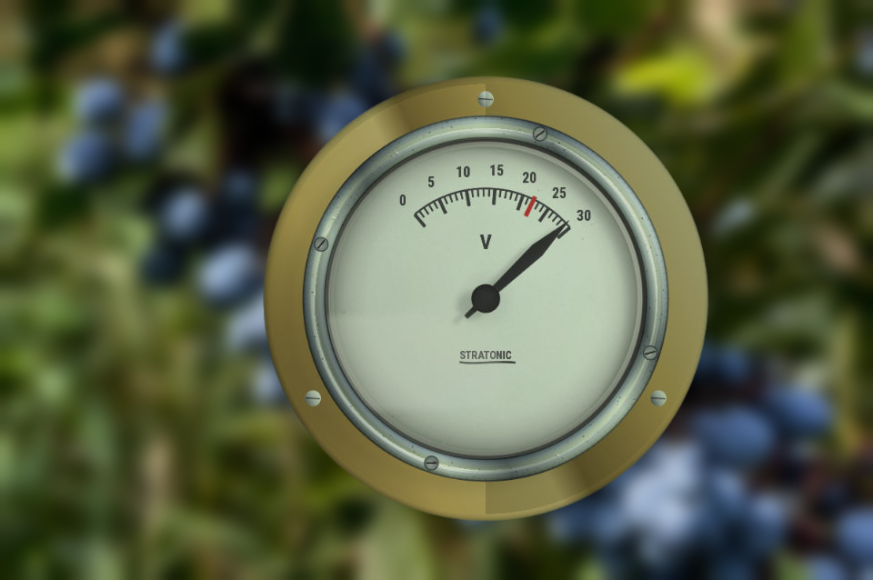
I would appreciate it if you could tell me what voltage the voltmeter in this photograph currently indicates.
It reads 29 V
